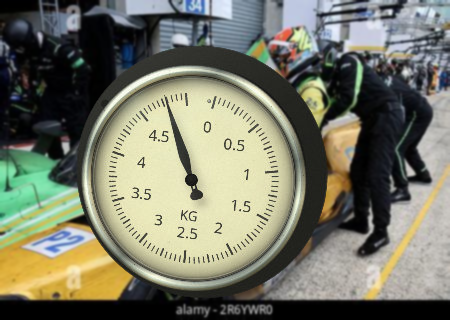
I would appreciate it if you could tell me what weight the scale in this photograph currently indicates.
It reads 4.8 kg
